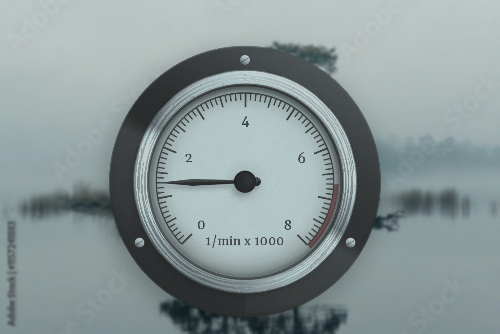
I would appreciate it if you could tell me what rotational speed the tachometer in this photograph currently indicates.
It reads 1300 rpm
